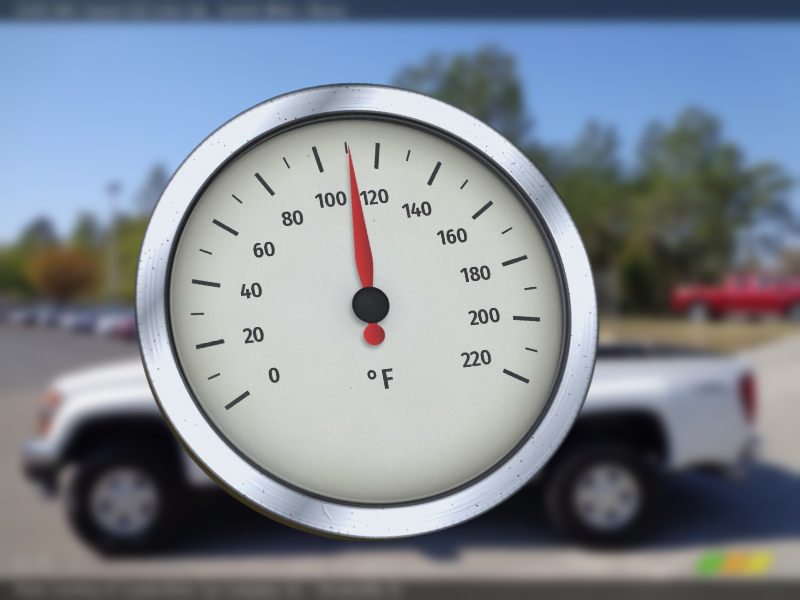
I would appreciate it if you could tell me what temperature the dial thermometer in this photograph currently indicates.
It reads 110 °F
